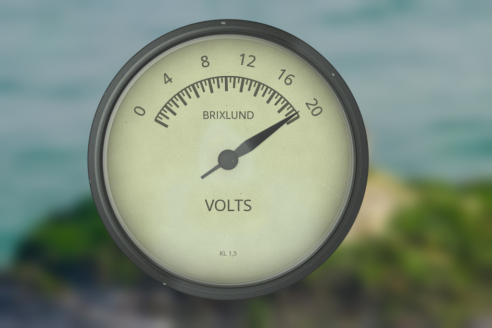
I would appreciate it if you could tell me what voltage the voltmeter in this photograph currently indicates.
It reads 19.5 V
